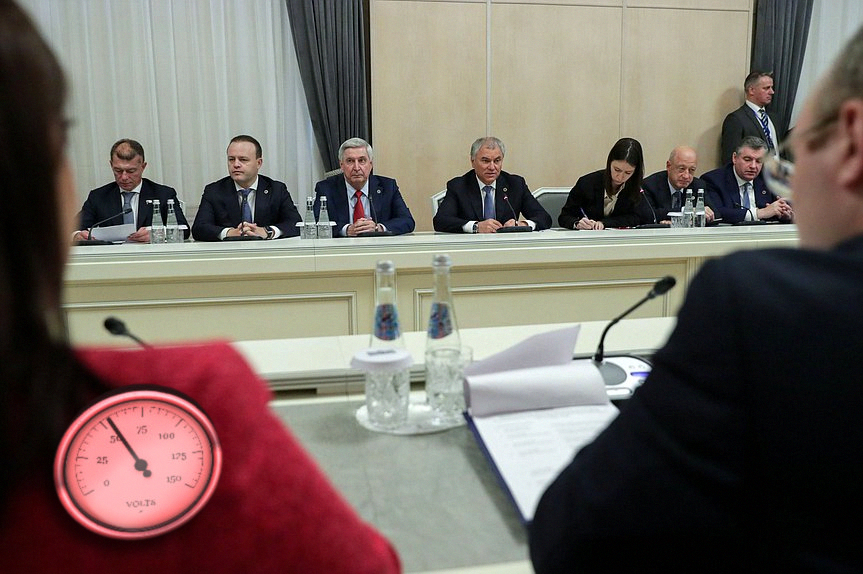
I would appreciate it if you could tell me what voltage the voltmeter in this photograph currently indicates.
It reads 55 V
